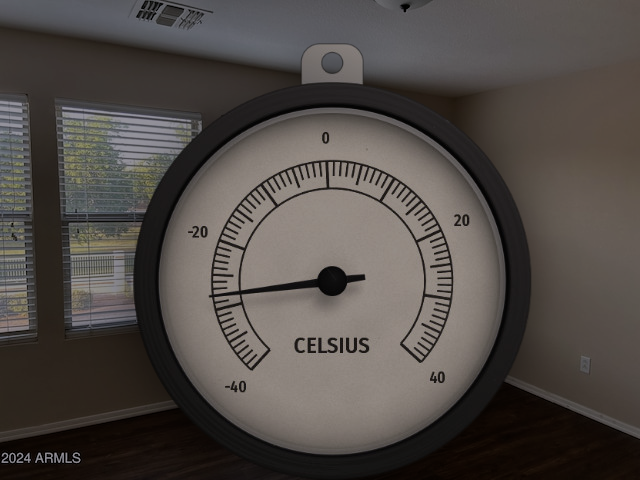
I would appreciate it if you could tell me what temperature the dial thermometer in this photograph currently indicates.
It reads -28 °C
